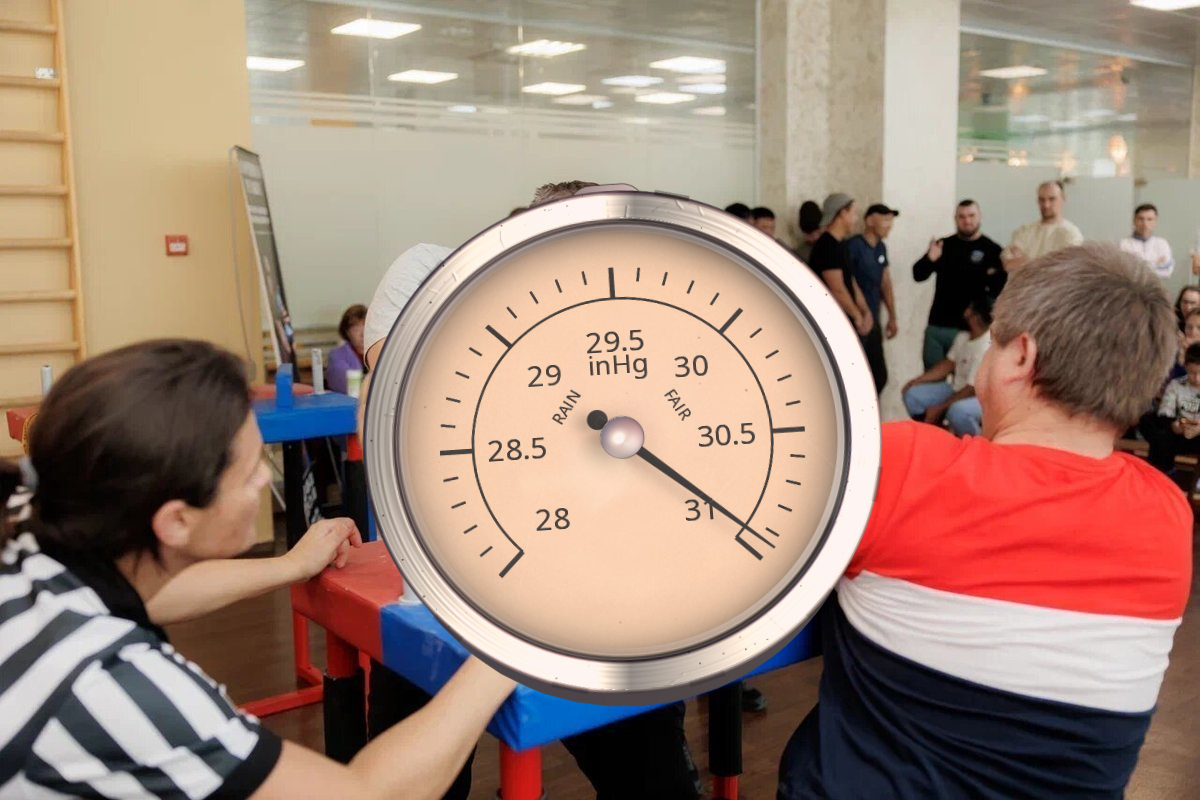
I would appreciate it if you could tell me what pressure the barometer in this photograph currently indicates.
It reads 30.95 inHg
